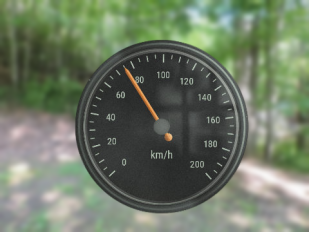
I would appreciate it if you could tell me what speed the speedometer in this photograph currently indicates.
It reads 75 km/h
